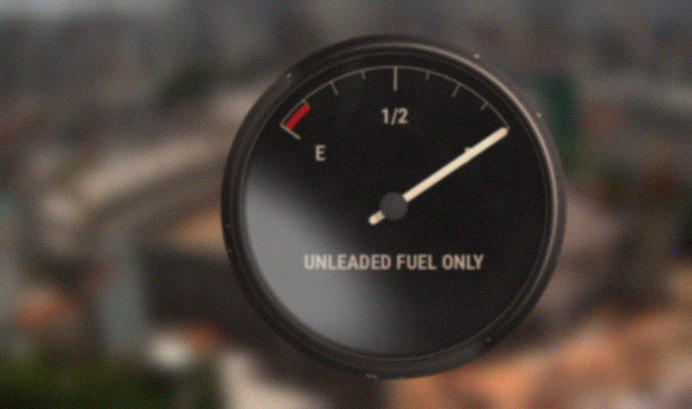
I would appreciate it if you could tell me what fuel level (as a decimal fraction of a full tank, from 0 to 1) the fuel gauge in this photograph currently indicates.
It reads 1
